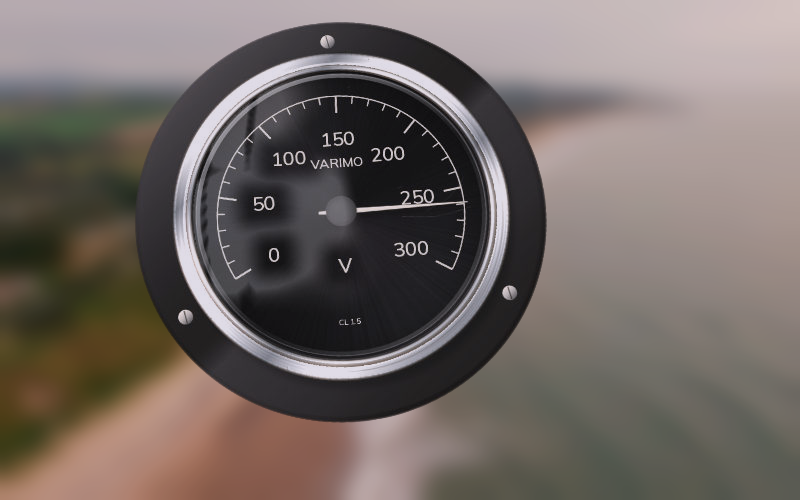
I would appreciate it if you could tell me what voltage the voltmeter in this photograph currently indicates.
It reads 260 V
